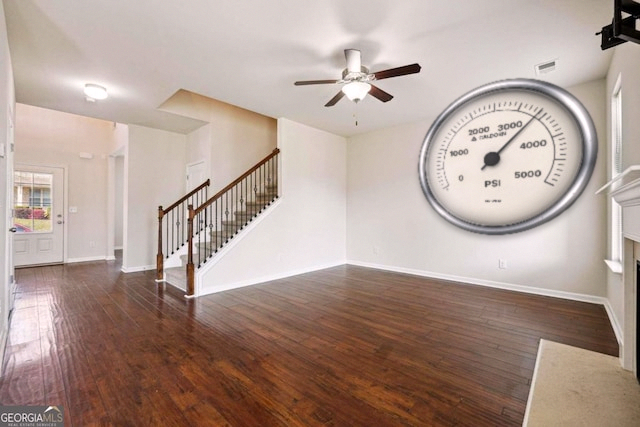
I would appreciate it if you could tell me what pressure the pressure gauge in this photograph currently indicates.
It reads 3400 psi
